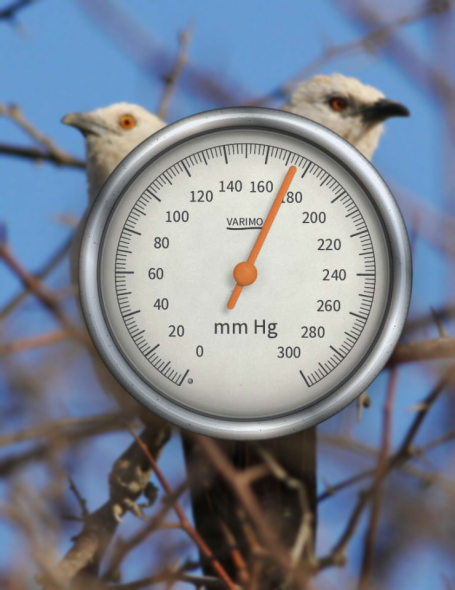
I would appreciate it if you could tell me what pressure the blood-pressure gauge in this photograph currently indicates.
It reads 174 mmHg
